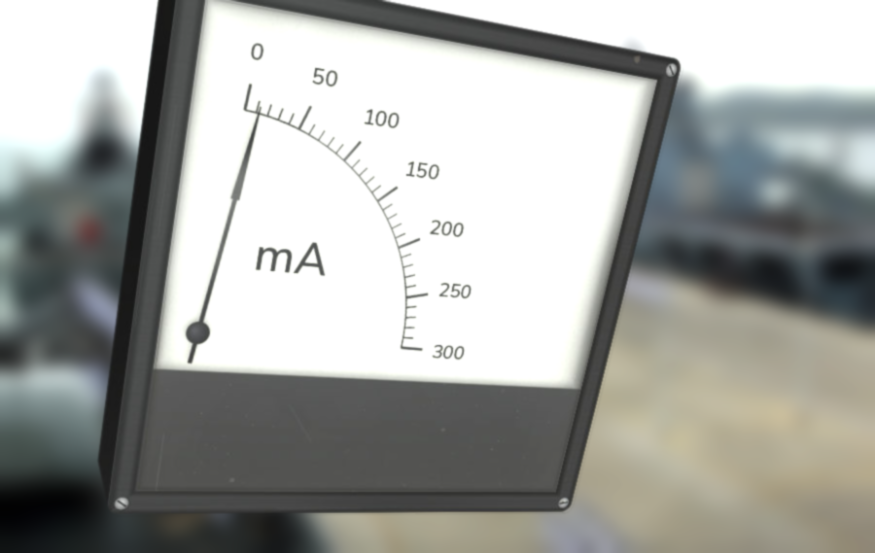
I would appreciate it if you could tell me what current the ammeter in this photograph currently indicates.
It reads 10 mA
